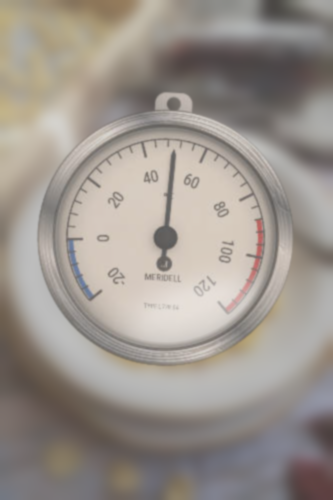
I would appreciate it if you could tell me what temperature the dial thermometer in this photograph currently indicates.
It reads 50 °F
